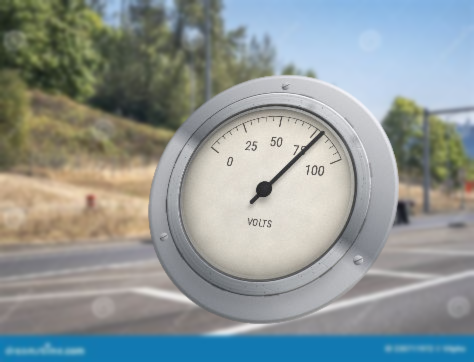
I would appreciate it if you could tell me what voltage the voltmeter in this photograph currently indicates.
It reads 80 V
